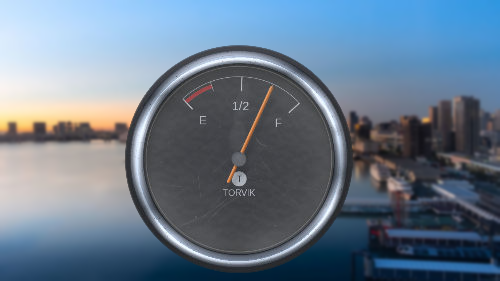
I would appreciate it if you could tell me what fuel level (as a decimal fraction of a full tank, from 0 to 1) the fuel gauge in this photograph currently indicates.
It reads 0.75
